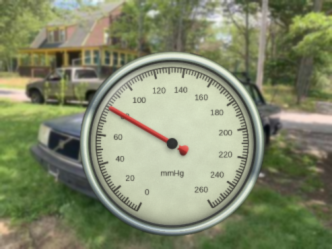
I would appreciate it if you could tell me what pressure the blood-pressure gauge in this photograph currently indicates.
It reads 80 mmHg
